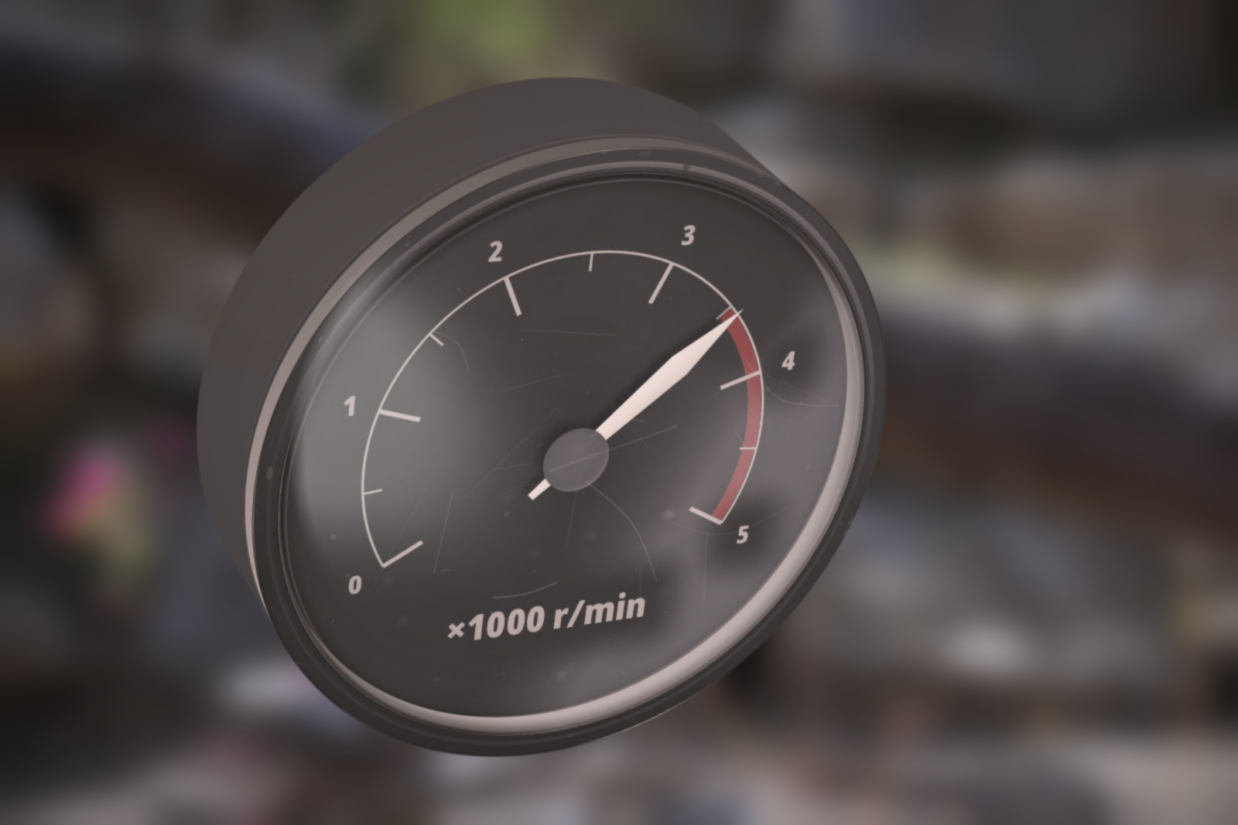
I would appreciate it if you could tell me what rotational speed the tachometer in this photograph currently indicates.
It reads 3500 rpm
